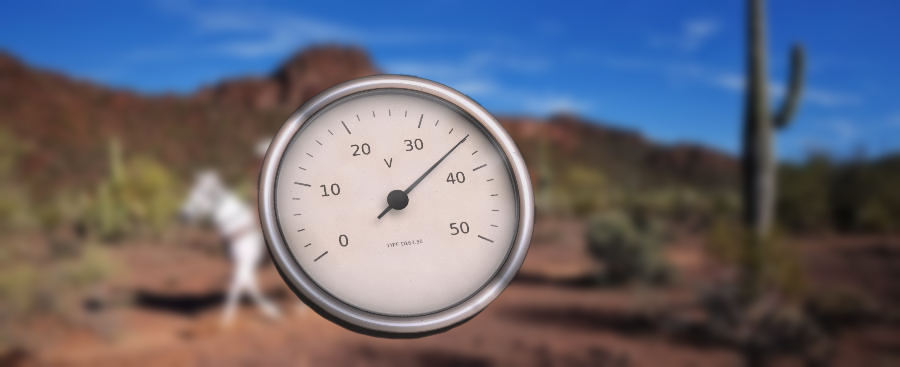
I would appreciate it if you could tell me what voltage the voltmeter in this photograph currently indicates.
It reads 36 V
